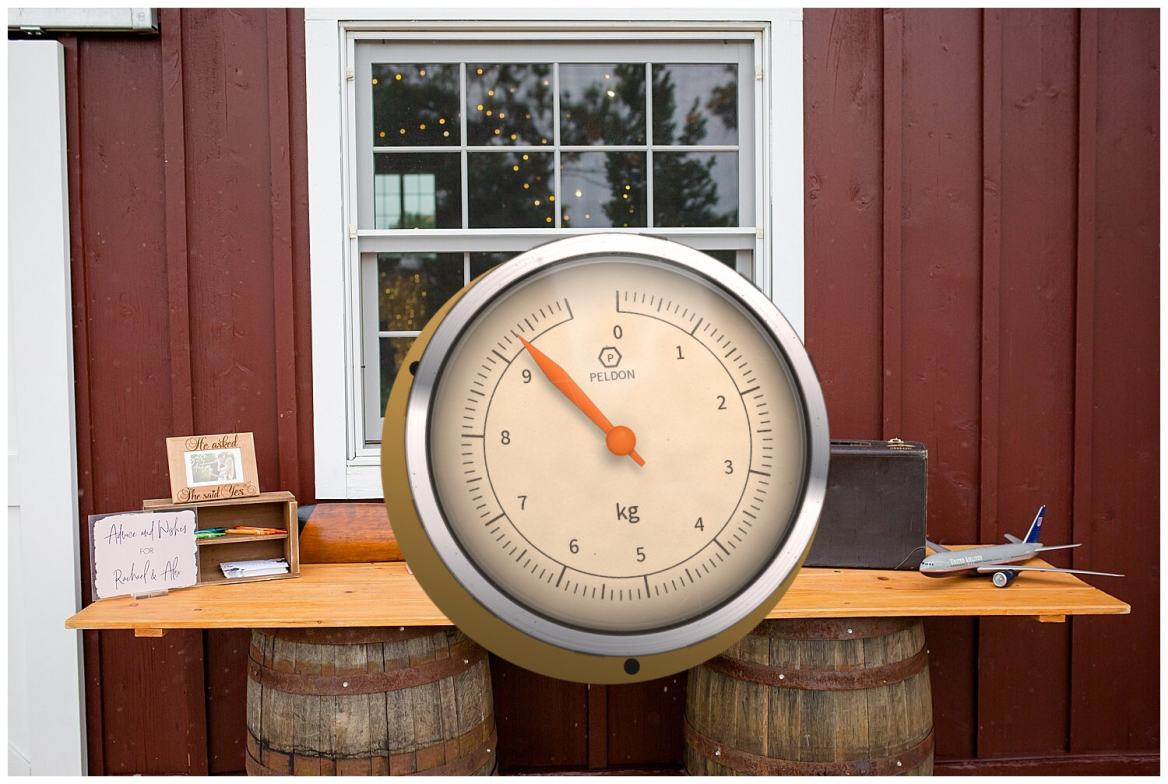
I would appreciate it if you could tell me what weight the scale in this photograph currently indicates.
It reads 9.3 kg
